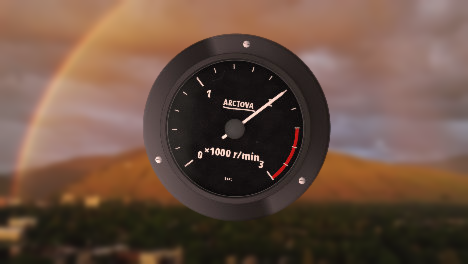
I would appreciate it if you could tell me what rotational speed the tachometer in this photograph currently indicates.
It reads 2000 rpm
